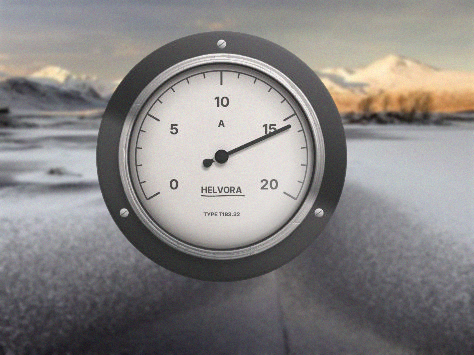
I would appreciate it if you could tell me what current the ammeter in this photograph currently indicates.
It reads 15.5 A
